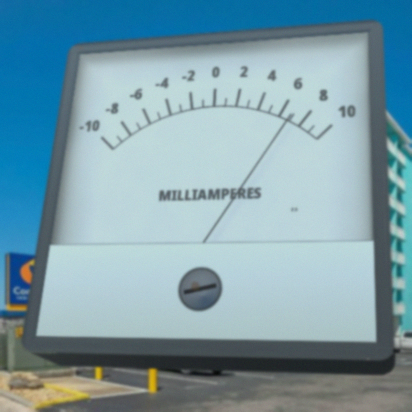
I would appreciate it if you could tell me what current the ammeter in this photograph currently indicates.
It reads 7 mA
